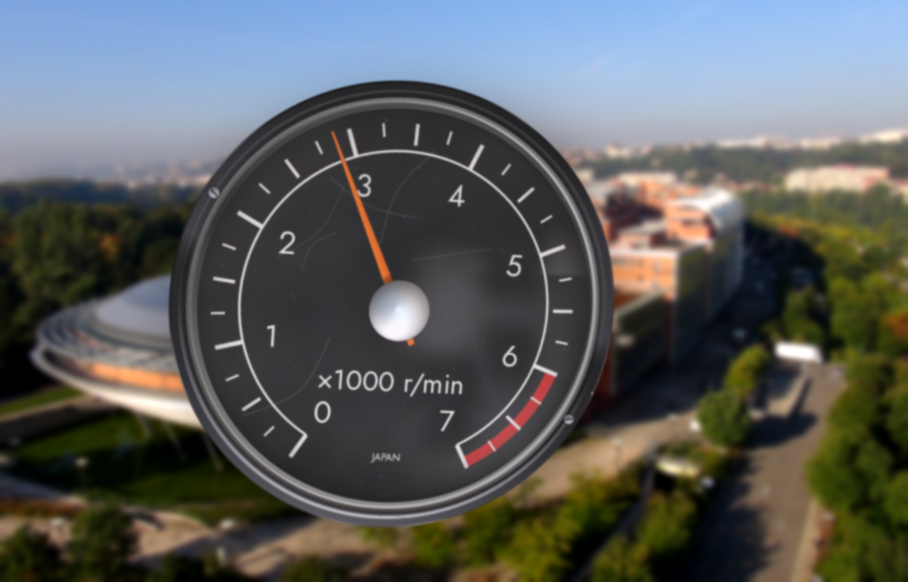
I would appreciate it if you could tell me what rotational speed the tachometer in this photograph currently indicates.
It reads 2875 rpm
